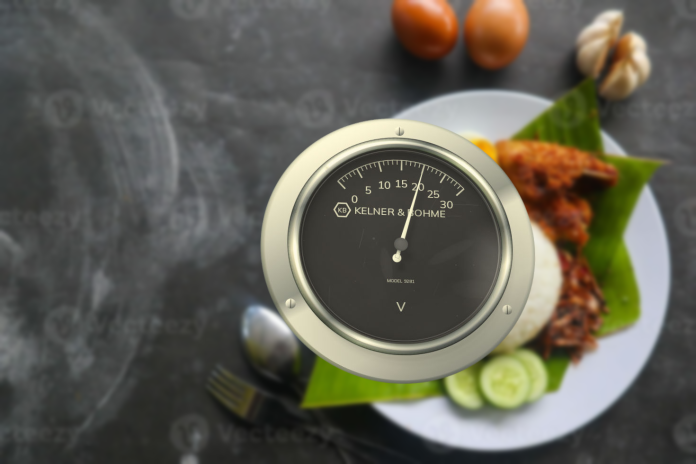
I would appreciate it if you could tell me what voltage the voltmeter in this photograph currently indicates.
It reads 20 V
